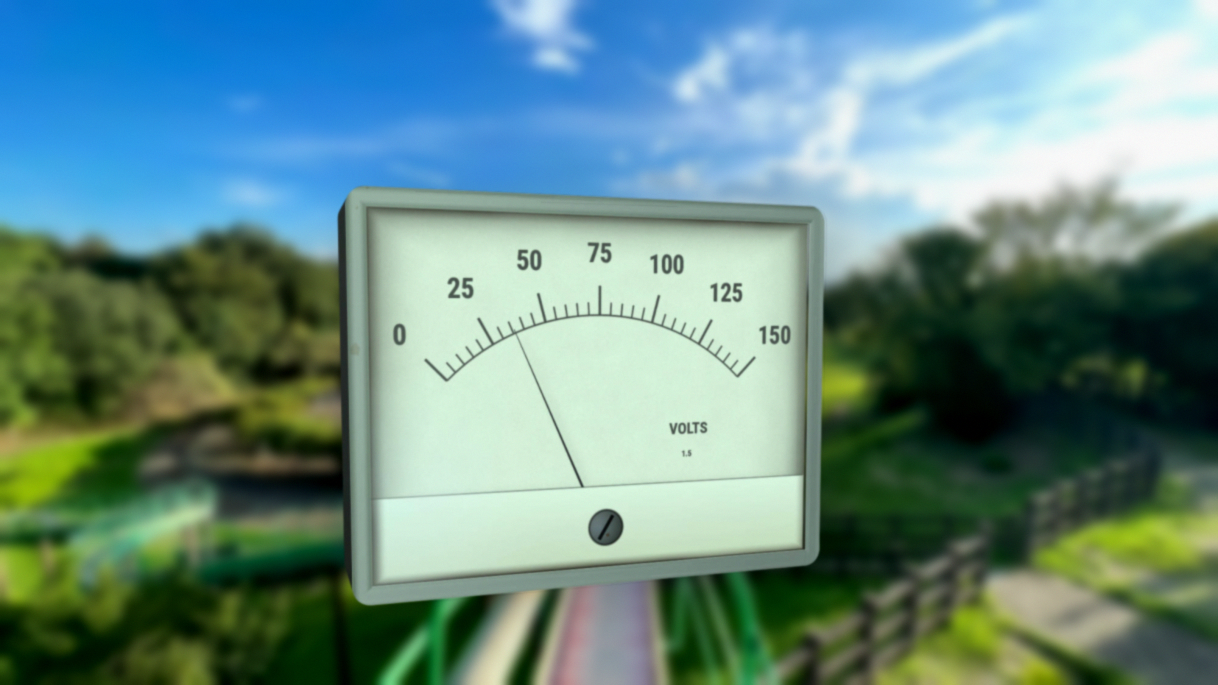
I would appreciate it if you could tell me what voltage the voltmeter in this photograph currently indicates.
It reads 35 V
